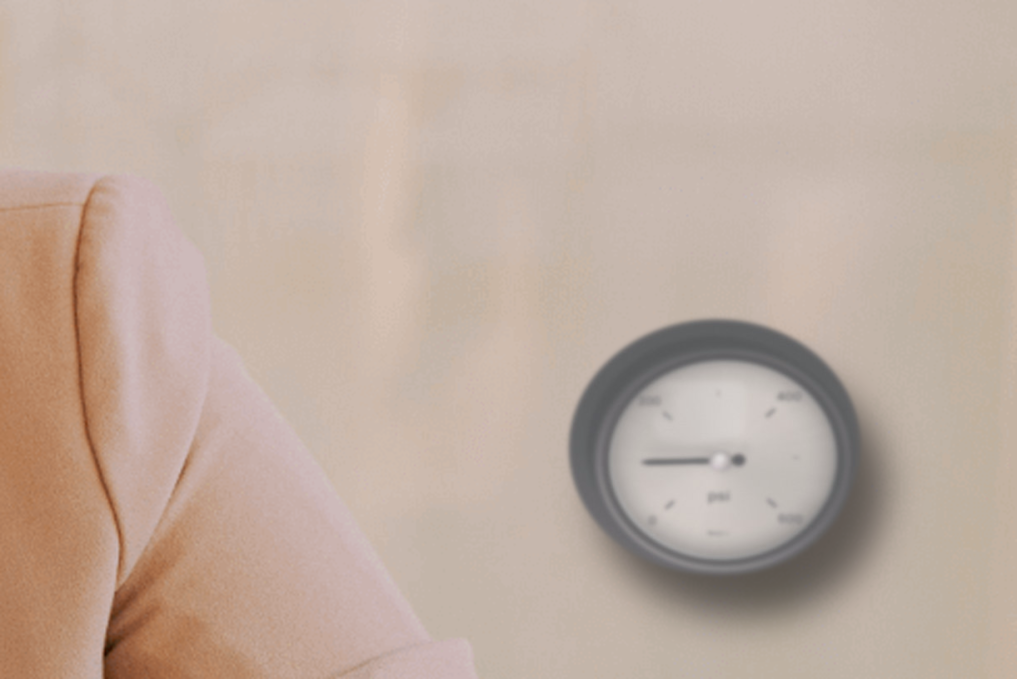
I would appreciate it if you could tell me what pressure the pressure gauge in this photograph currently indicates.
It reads 100 psi
